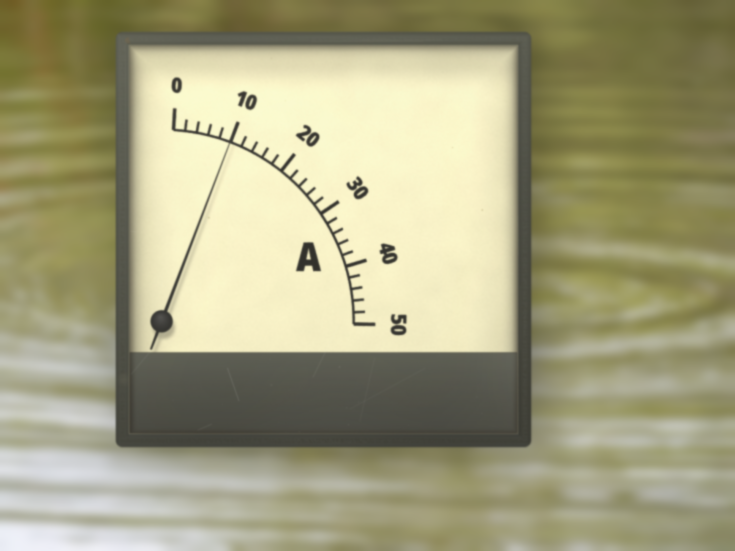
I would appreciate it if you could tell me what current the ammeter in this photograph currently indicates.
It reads 10 A
